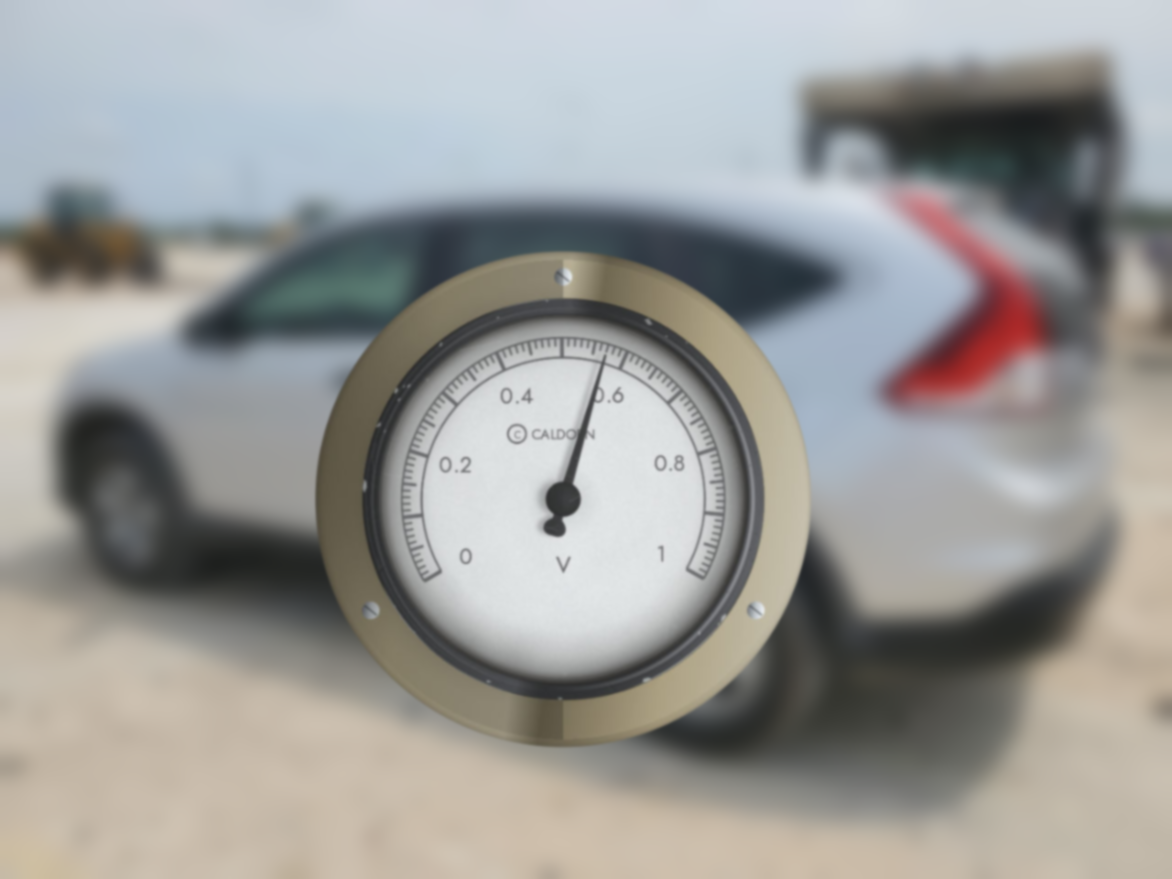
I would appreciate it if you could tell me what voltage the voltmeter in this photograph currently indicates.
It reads 0.57 V
